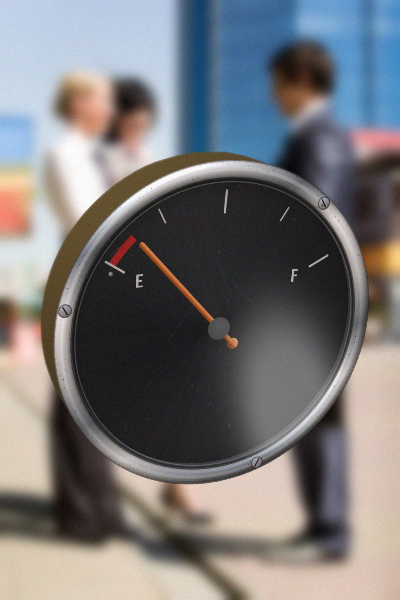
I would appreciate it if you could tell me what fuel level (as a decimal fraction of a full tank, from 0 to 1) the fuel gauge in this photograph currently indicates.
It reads 0.125
